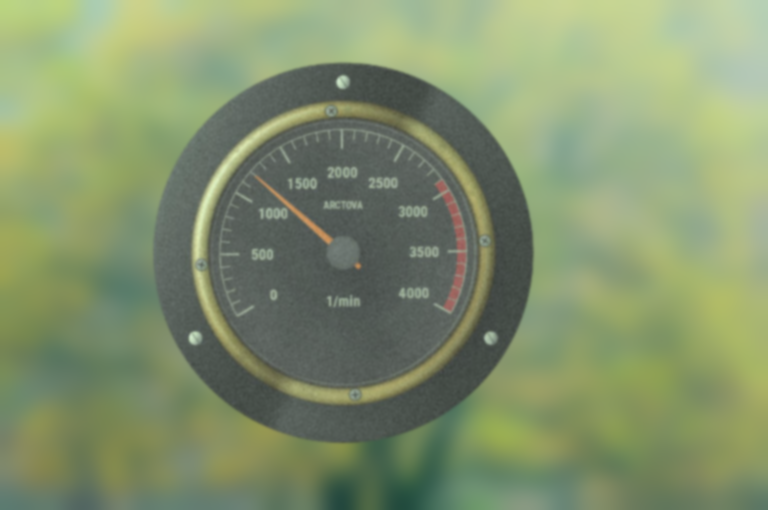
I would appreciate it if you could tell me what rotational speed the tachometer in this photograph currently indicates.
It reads 1200 rpm
